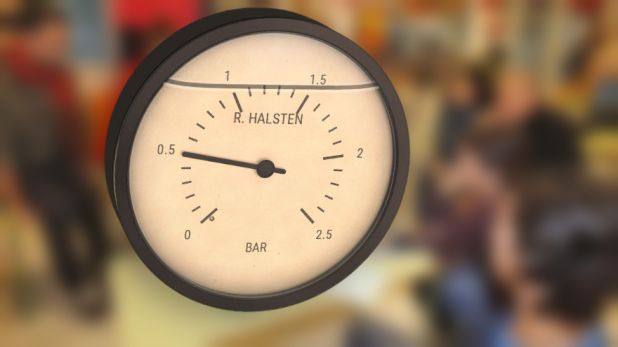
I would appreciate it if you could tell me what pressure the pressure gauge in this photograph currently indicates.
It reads 0.5 bar
